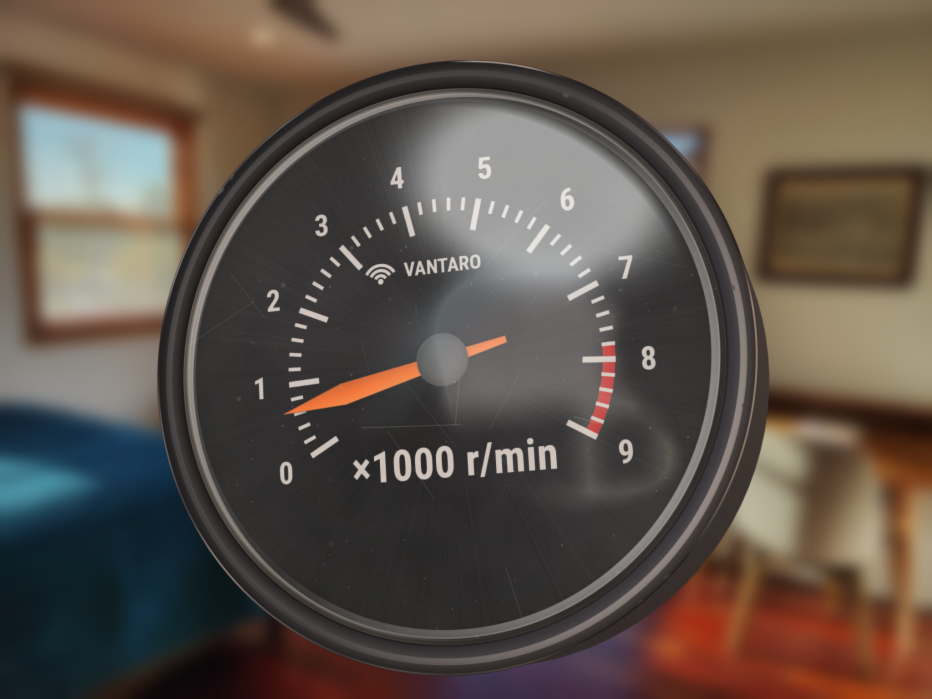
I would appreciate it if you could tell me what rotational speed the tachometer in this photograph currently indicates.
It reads 600 rpm
